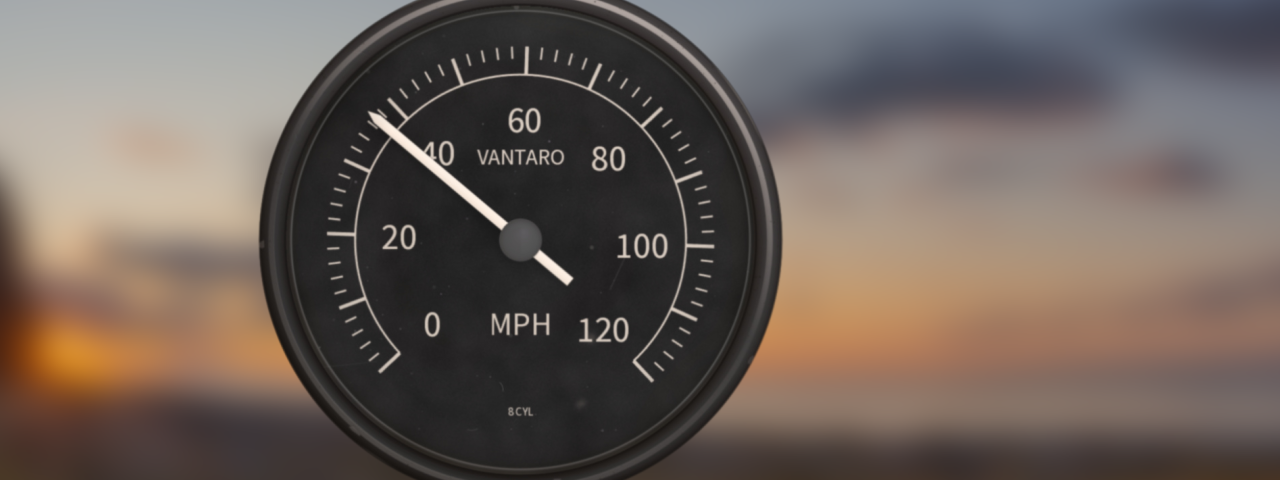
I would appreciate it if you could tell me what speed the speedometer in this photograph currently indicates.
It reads 37 mph
